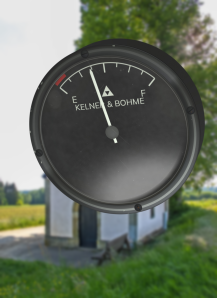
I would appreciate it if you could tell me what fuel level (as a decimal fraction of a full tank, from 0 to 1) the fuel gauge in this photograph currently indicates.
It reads 0.375
